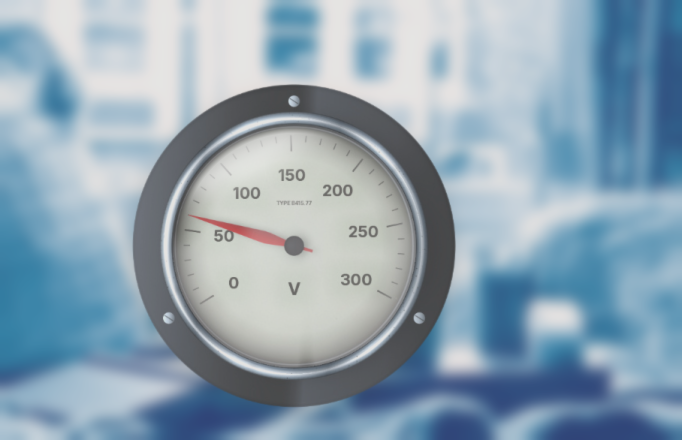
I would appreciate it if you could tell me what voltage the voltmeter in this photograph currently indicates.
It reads 60 V
